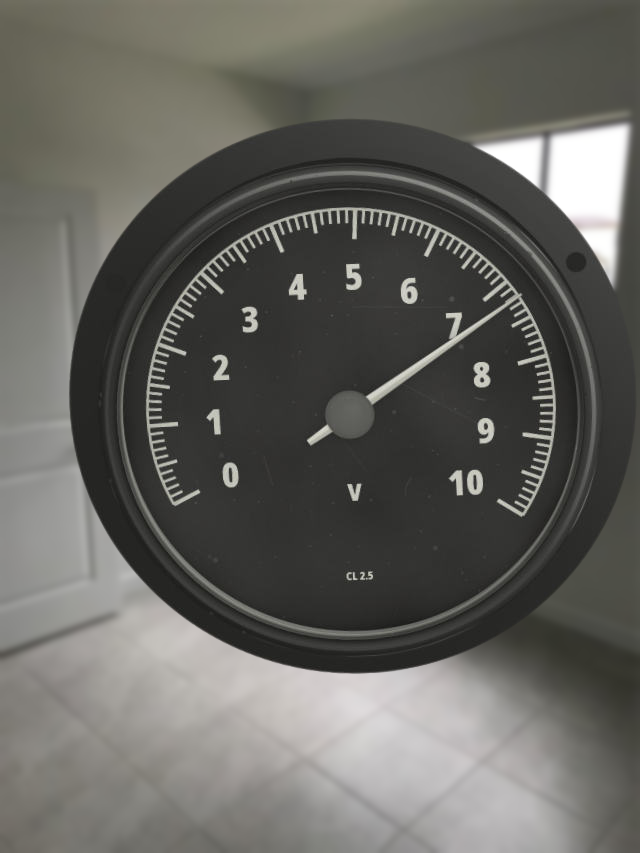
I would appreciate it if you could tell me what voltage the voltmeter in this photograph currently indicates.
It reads 7.2 V
